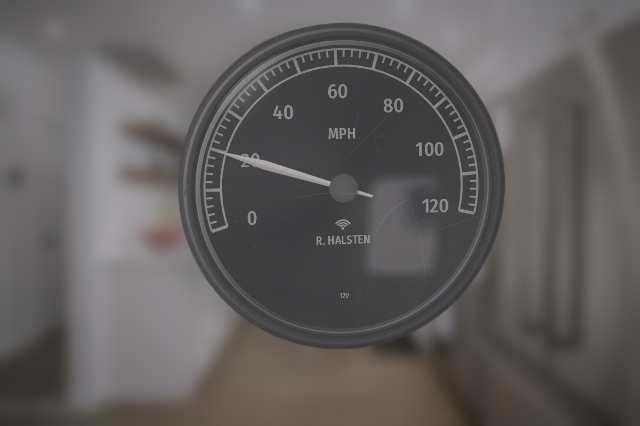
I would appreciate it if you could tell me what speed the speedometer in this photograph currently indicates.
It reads 20 mph
